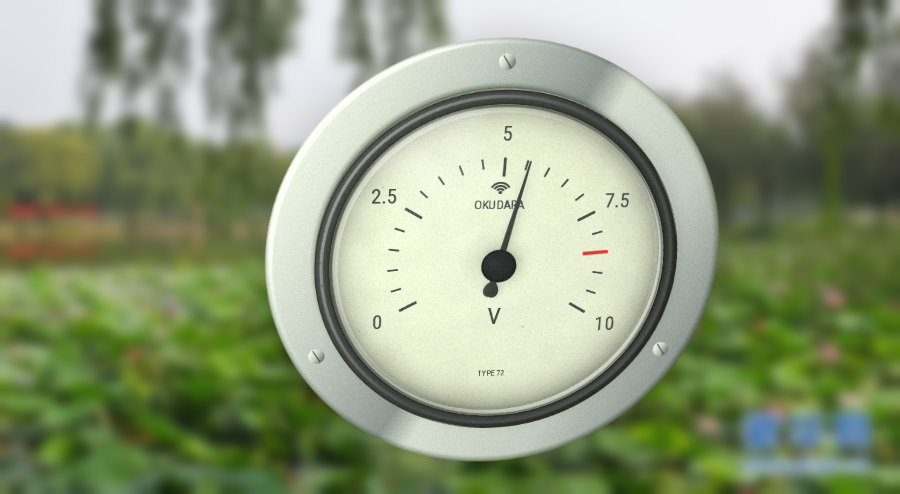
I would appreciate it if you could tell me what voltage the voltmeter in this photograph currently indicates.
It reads 5.5 V
